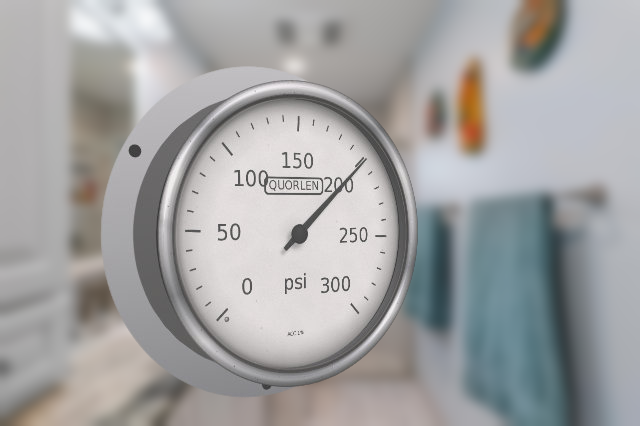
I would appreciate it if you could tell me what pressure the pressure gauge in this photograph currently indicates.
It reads 200 psi
